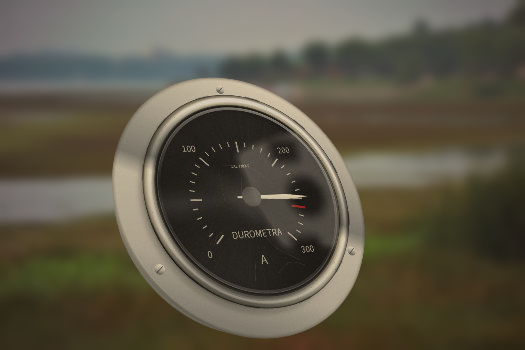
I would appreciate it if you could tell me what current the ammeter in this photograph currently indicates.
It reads 250 A
